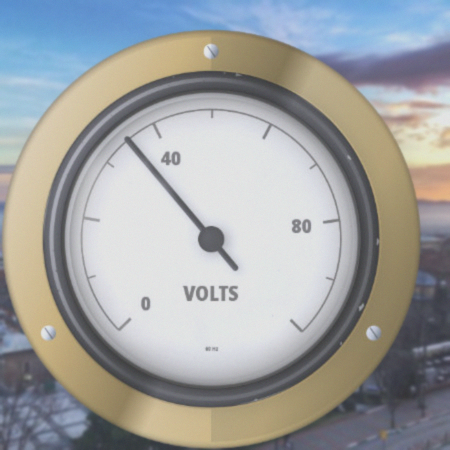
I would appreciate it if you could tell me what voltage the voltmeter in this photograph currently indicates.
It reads 35 V
